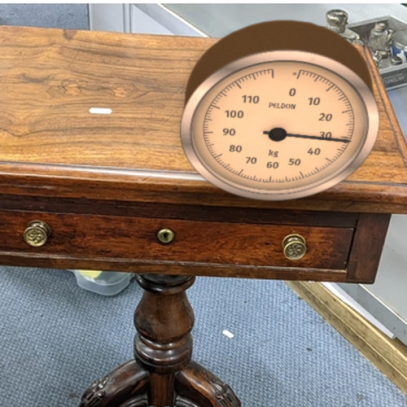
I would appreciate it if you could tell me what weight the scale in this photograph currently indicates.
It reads 30 kg
